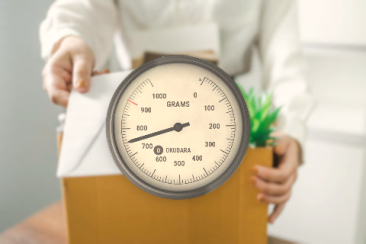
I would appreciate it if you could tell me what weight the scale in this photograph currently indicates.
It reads 750 g
